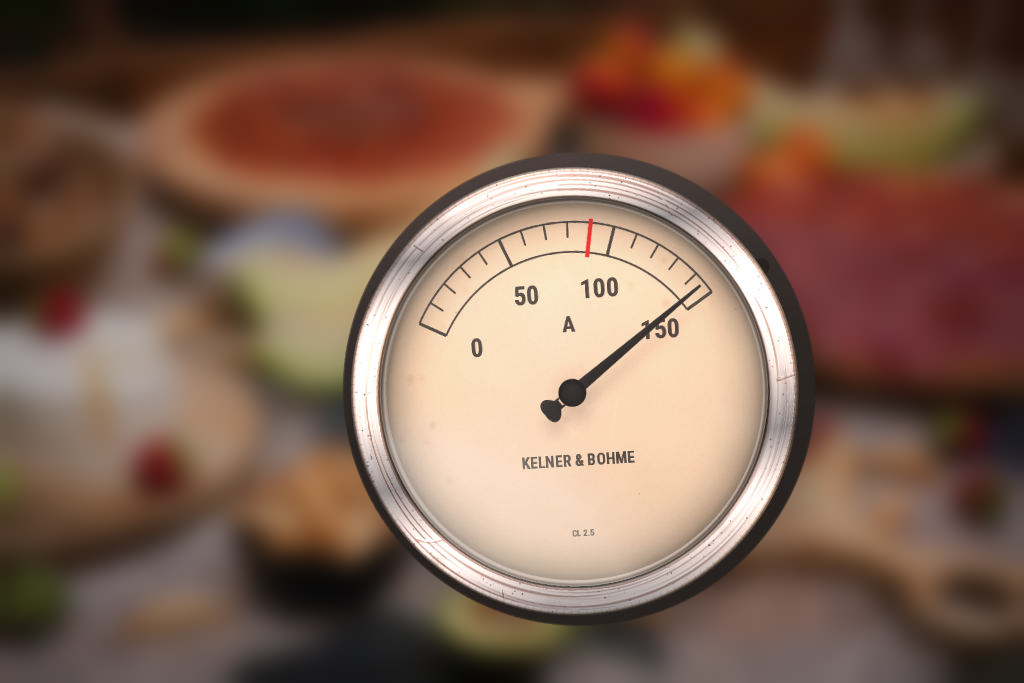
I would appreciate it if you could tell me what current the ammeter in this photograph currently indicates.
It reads 145 A
